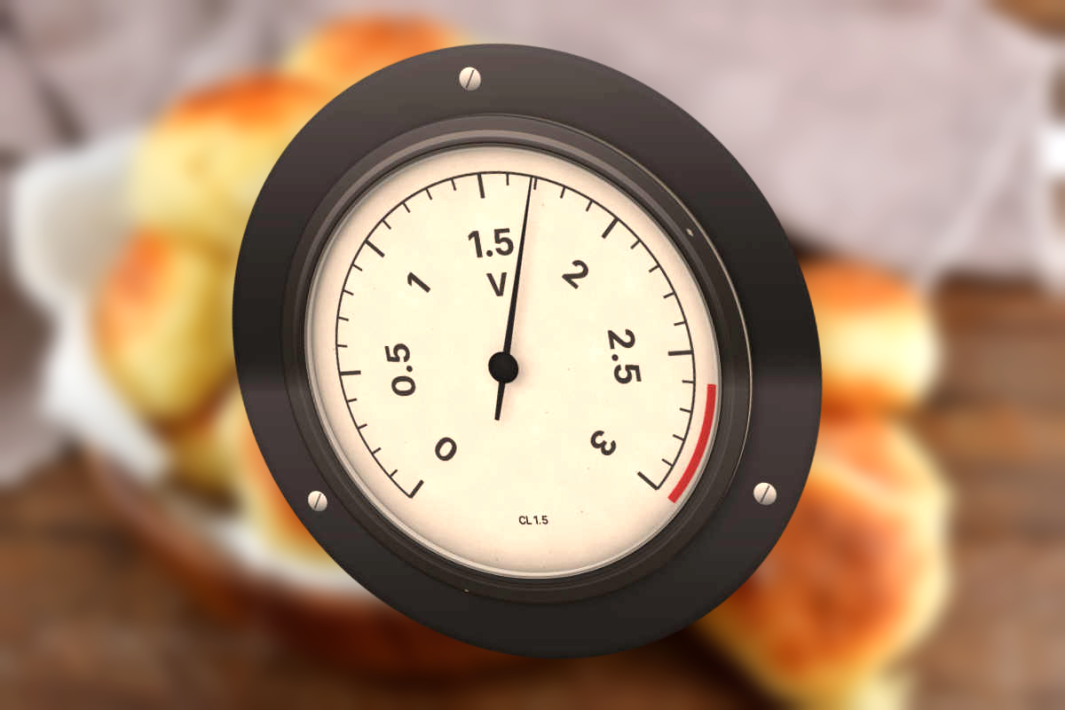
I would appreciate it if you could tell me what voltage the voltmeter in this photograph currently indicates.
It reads 1.7 V
